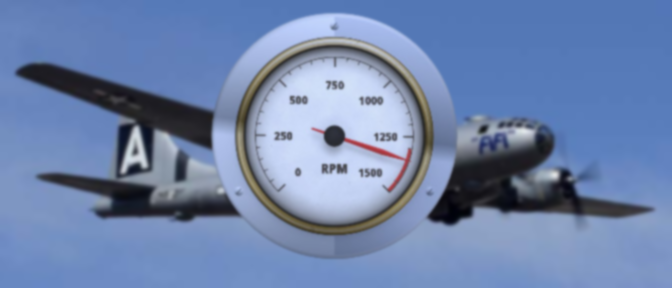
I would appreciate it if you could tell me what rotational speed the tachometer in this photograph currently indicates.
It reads 1350 rpm
